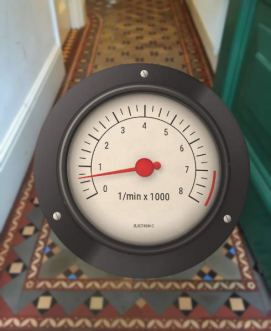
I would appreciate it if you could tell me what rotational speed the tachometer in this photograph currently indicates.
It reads 625 rpm
